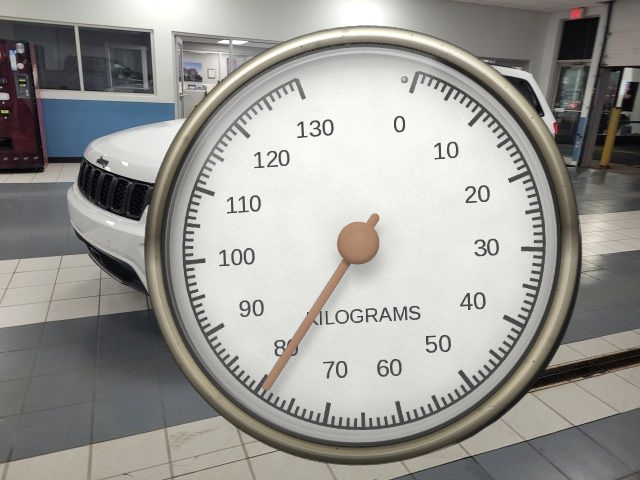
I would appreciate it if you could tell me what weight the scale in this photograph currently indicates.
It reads 79 kg
